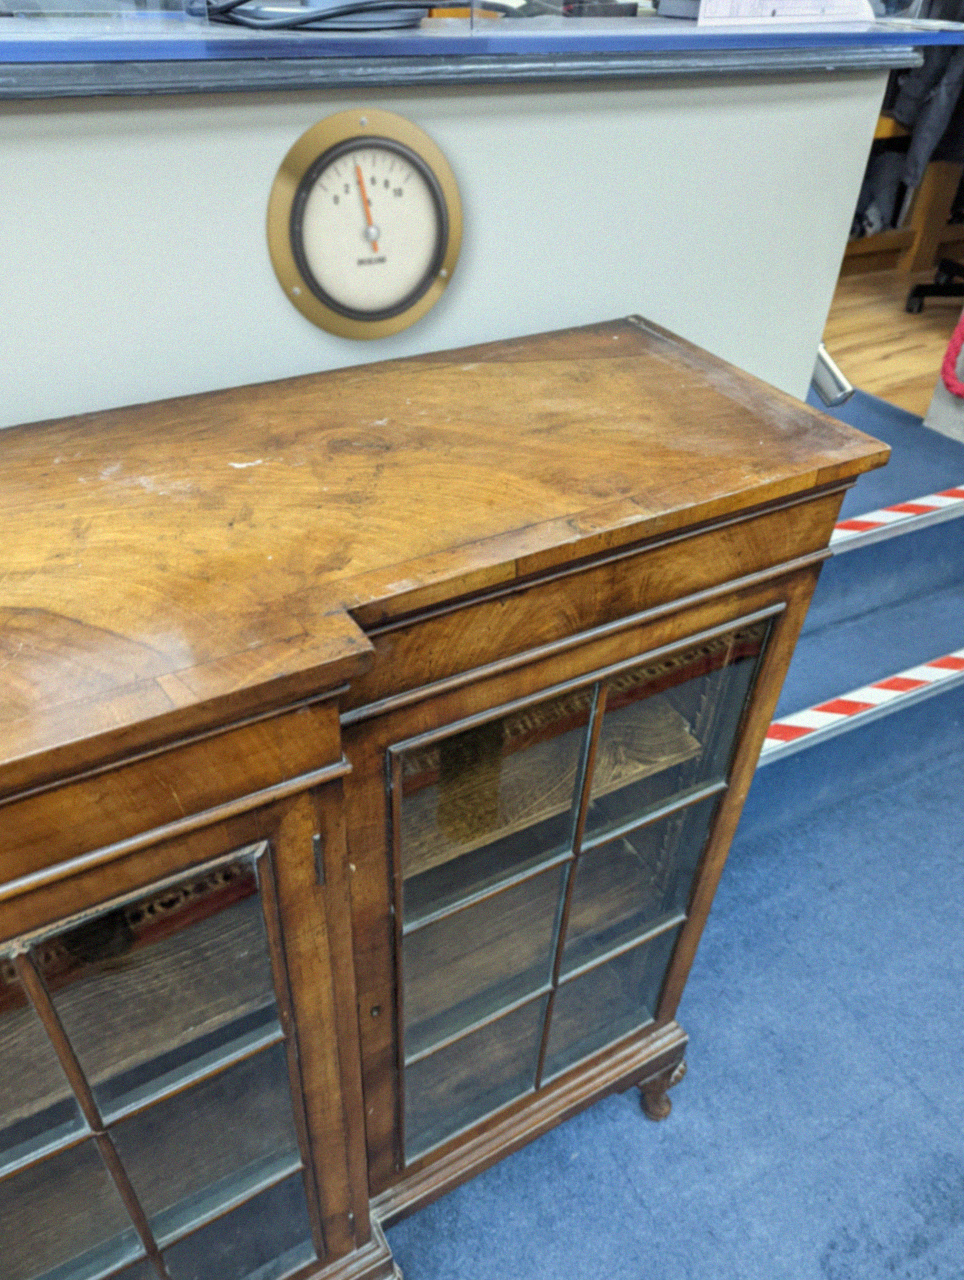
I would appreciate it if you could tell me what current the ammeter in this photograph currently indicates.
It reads 4 A
